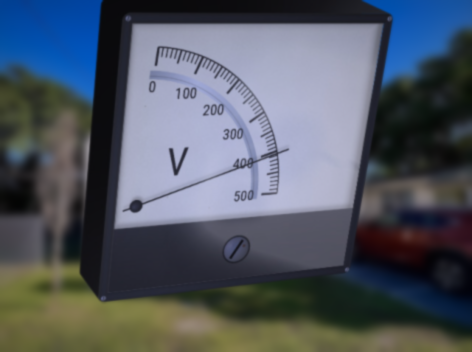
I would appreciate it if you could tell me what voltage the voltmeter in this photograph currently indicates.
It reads 400 V
